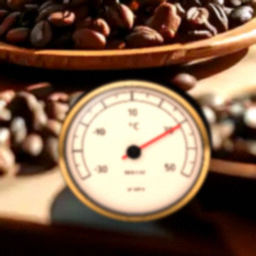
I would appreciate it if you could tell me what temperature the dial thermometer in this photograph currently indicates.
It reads 30 °C
